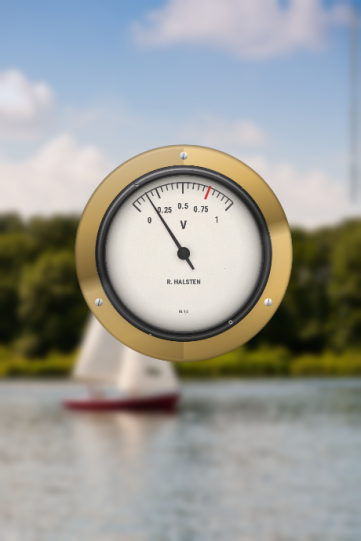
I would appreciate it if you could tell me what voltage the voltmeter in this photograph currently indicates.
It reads 0.15 V
